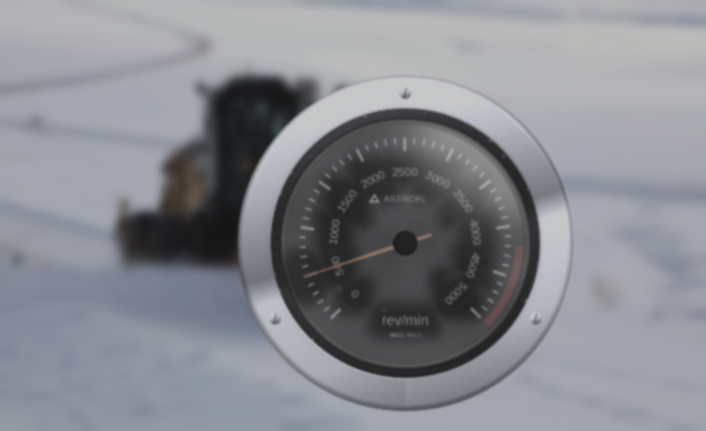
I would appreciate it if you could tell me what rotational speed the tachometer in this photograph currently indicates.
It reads 500 rpm
